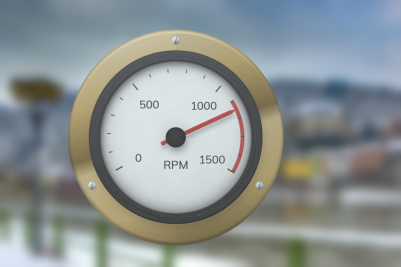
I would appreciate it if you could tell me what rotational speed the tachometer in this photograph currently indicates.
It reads 1150 rpm
